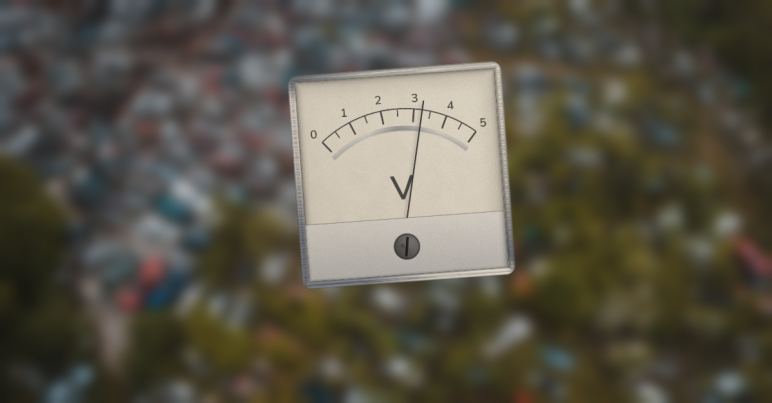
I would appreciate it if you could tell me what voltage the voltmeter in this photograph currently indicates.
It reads 3.25 V
